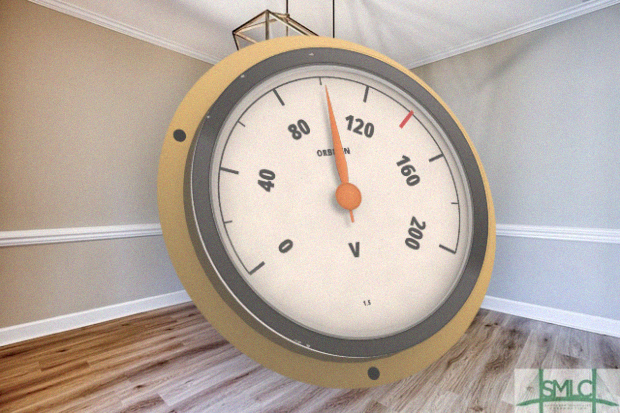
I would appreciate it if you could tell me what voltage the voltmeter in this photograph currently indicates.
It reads 100 V
